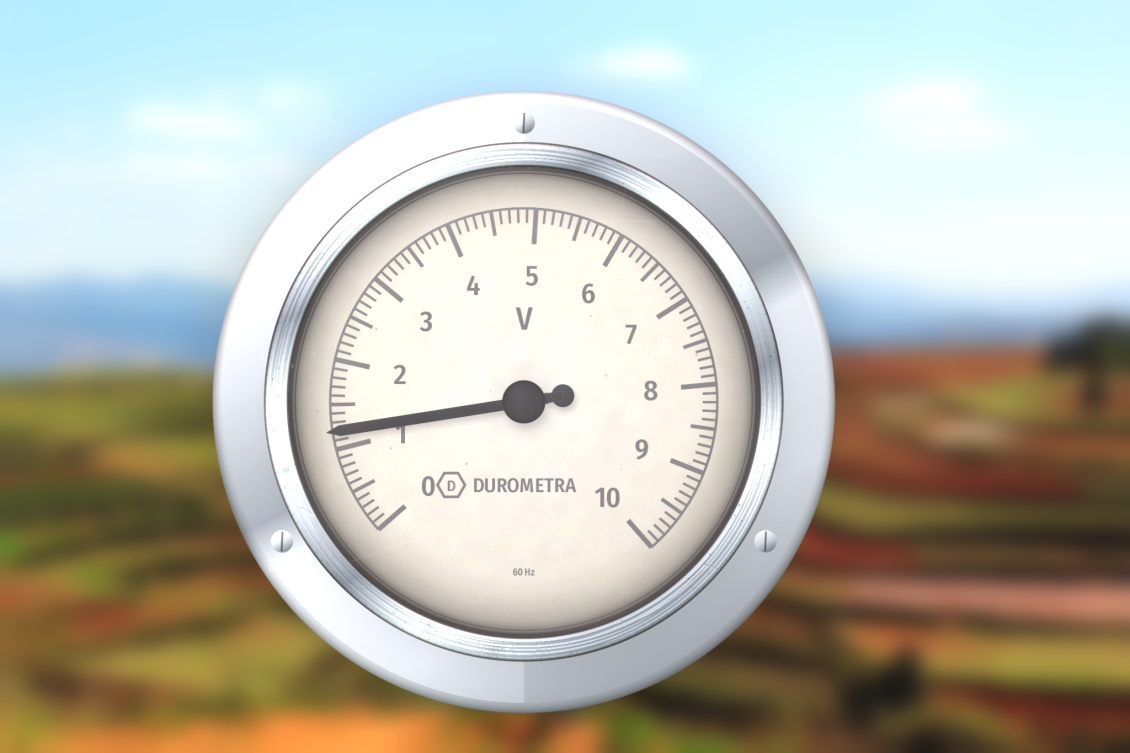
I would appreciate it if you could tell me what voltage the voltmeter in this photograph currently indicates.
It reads 1.2 V
